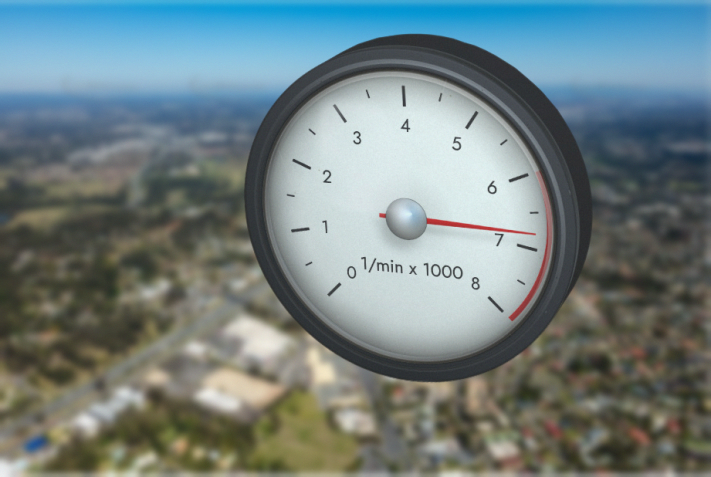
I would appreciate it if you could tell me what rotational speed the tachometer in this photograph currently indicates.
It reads 6750 rpm
